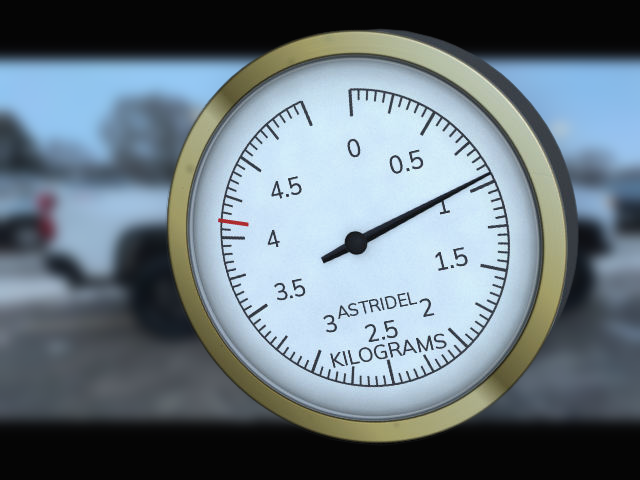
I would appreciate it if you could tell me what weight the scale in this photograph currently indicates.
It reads 0.95 kg
